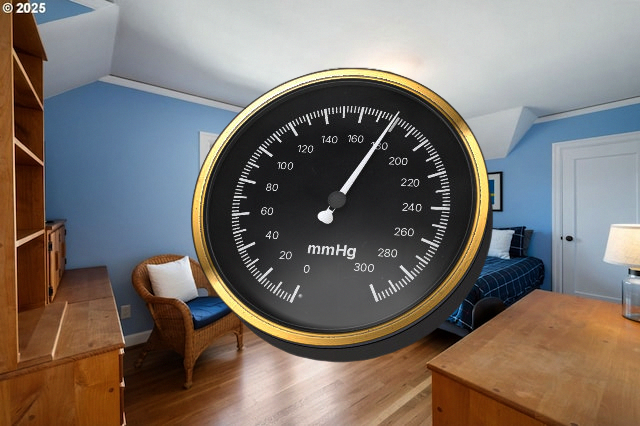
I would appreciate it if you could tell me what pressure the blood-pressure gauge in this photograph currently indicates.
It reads 180 mmHg
